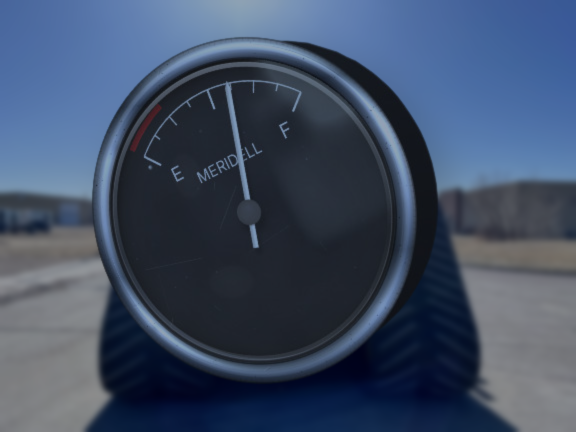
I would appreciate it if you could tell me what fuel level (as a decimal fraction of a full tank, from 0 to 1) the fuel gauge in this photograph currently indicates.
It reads 0.625
